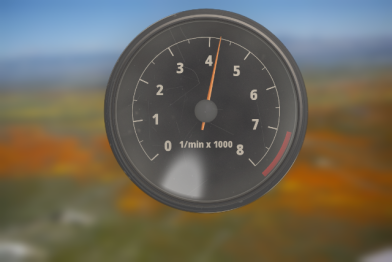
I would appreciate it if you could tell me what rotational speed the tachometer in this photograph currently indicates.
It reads 4250 rpm
